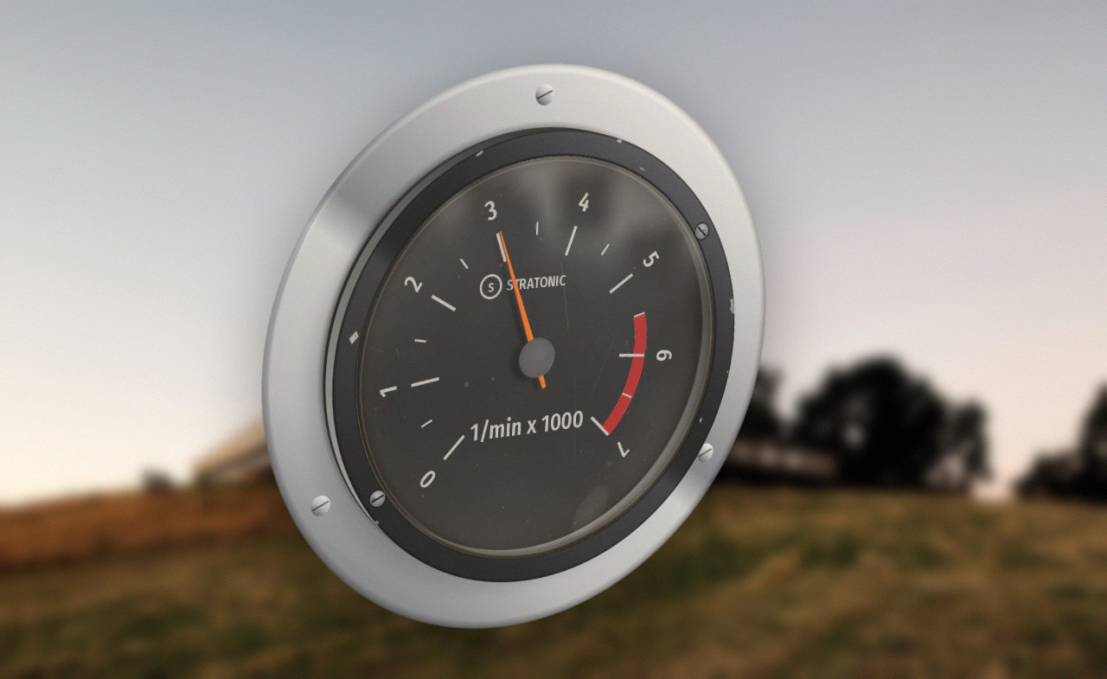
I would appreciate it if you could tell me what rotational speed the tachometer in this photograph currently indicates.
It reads 3000 rpm
